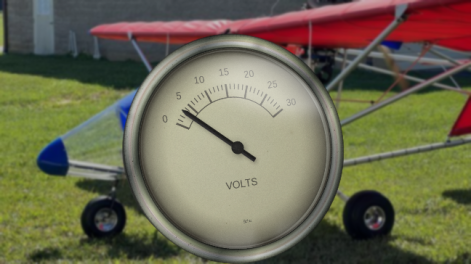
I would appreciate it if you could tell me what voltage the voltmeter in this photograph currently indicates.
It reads 3 V
